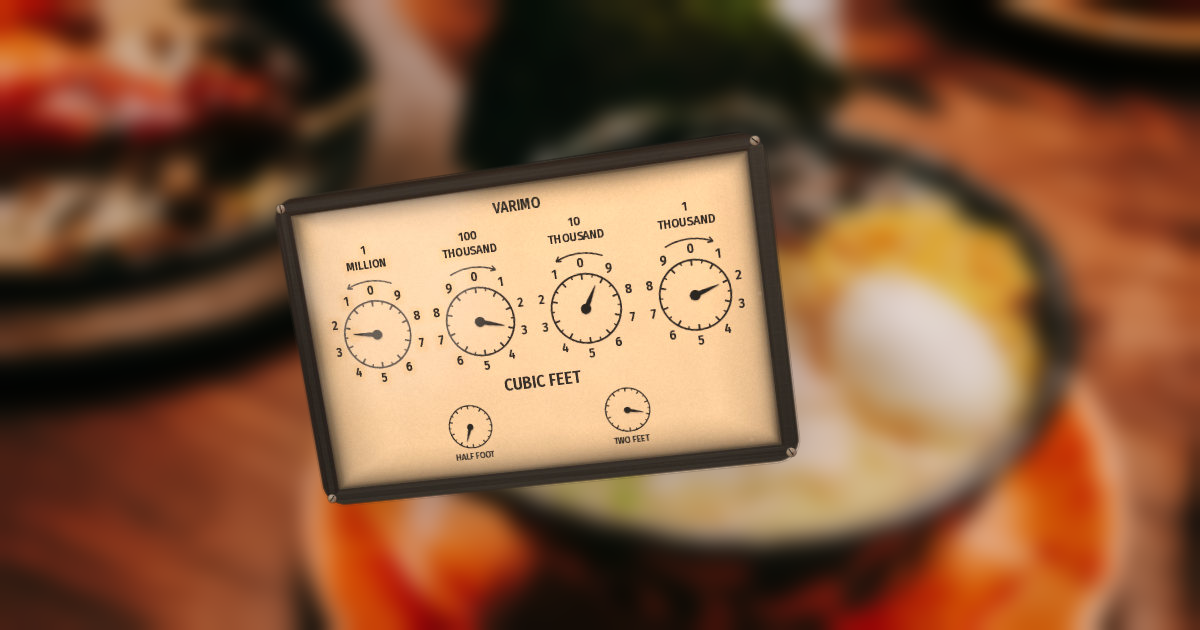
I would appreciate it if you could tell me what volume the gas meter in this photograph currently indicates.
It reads 229200 ft³
